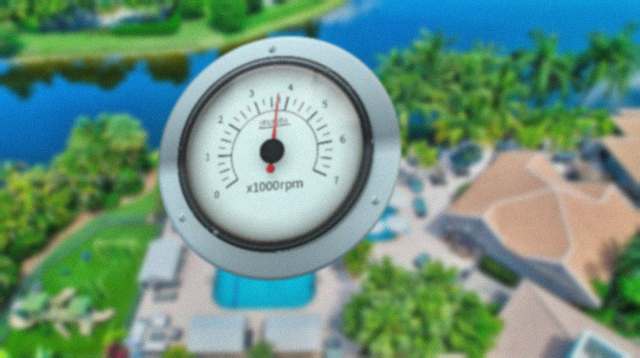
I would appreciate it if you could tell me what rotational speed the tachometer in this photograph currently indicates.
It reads 3750 rpm
